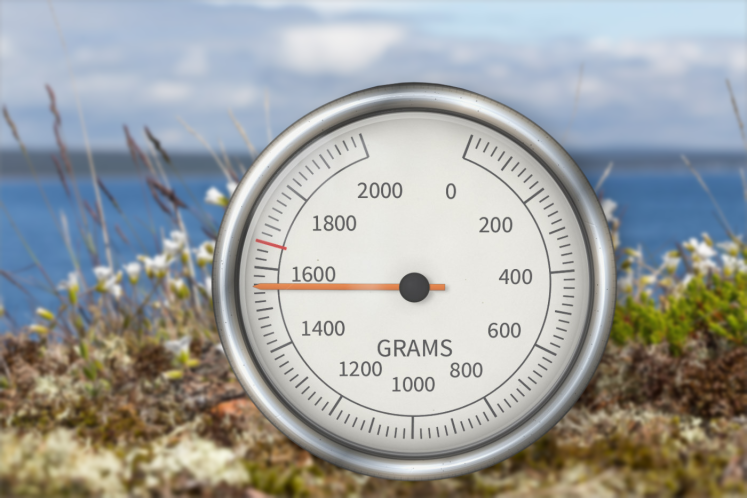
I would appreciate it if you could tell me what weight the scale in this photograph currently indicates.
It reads 1560 g
